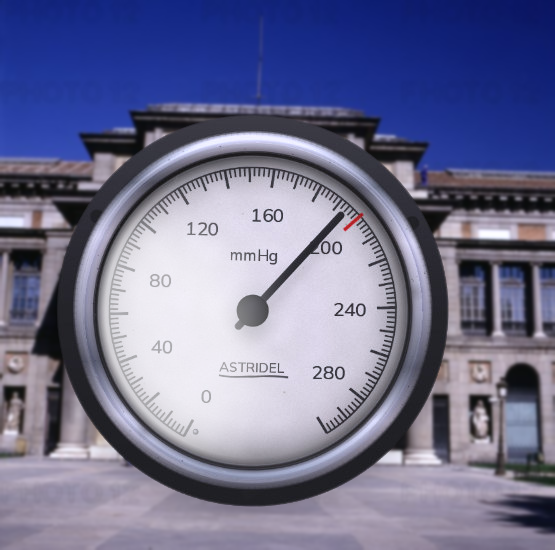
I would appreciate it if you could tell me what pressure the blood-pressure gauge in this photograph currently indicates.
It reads 194 mmHg
